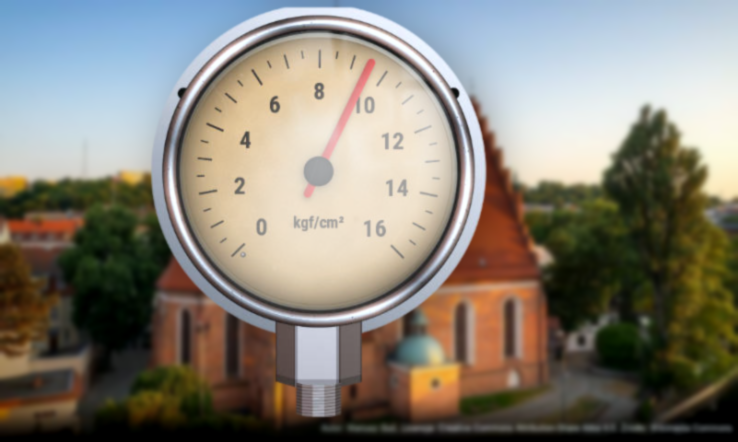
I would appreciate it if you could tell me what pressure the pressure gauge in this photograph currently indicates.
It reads 9.5 kg/cm²
